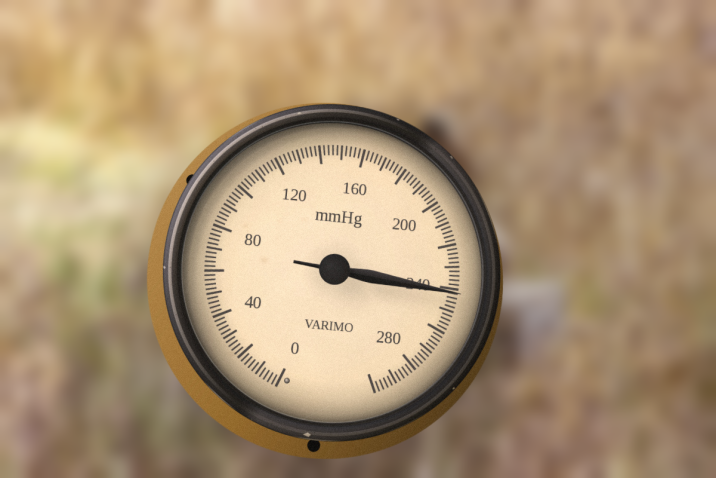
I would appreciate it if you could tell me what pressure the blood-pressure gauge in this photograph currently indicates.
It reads 242 mmHg
